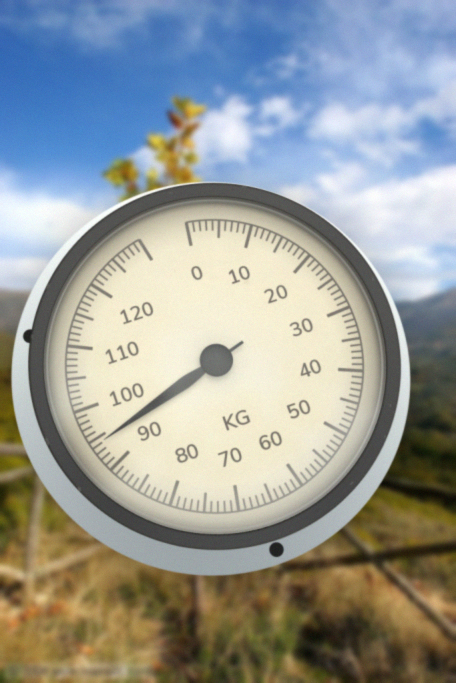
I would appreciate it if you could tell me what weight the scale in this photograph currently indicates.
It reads 94 kg
